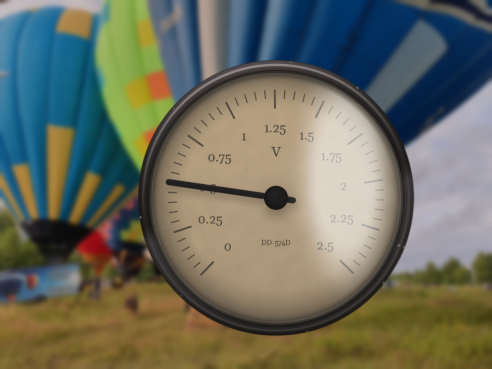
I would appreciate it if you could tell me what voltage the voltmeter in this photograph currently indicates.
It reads 0.5 V
